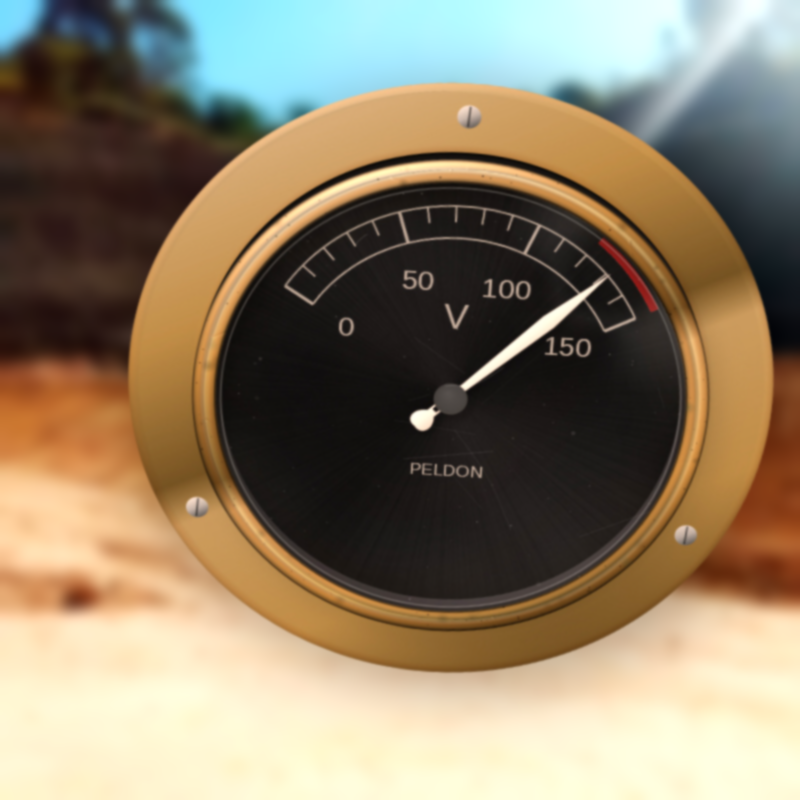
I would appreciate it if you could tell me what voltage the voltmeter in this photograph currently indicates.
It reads 130 V
